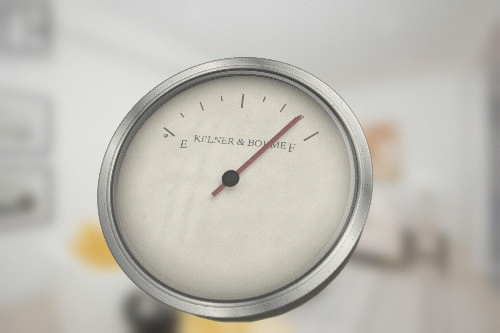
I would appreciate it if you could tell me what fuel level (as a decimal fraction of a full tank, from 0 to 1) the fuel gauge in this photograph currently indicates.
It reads 0.875
